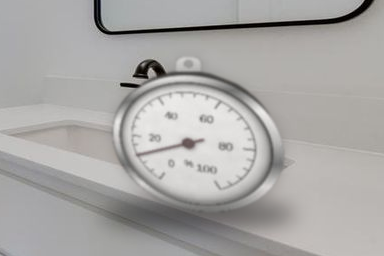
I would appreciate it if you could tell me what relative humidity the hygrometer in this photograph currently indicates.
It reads 12 %
